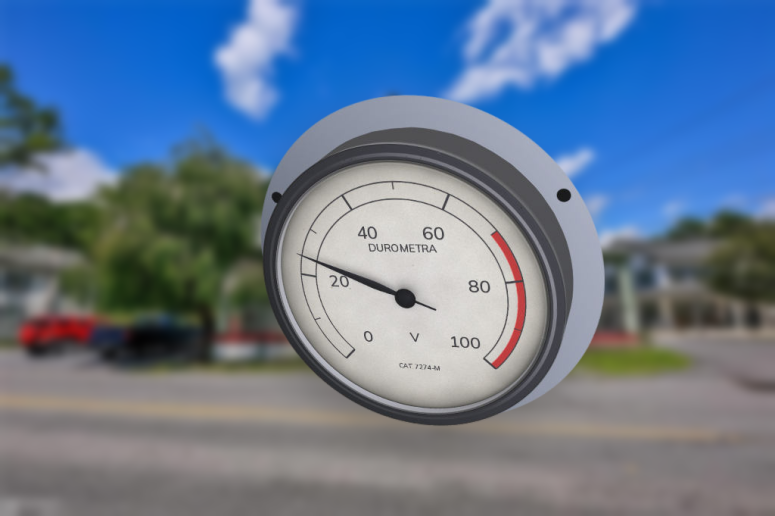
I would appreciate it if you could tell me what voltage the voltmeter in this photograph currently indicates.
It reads 25 V
